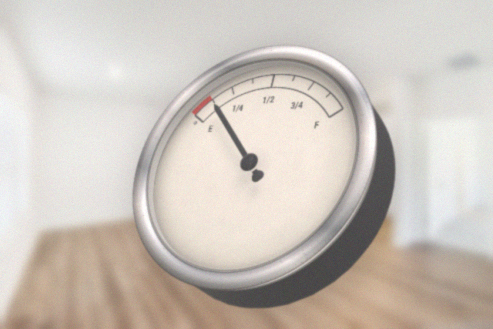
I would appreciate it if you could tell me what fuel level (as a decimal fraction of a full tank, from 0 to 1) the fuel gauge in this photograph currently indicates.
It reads 0.125
